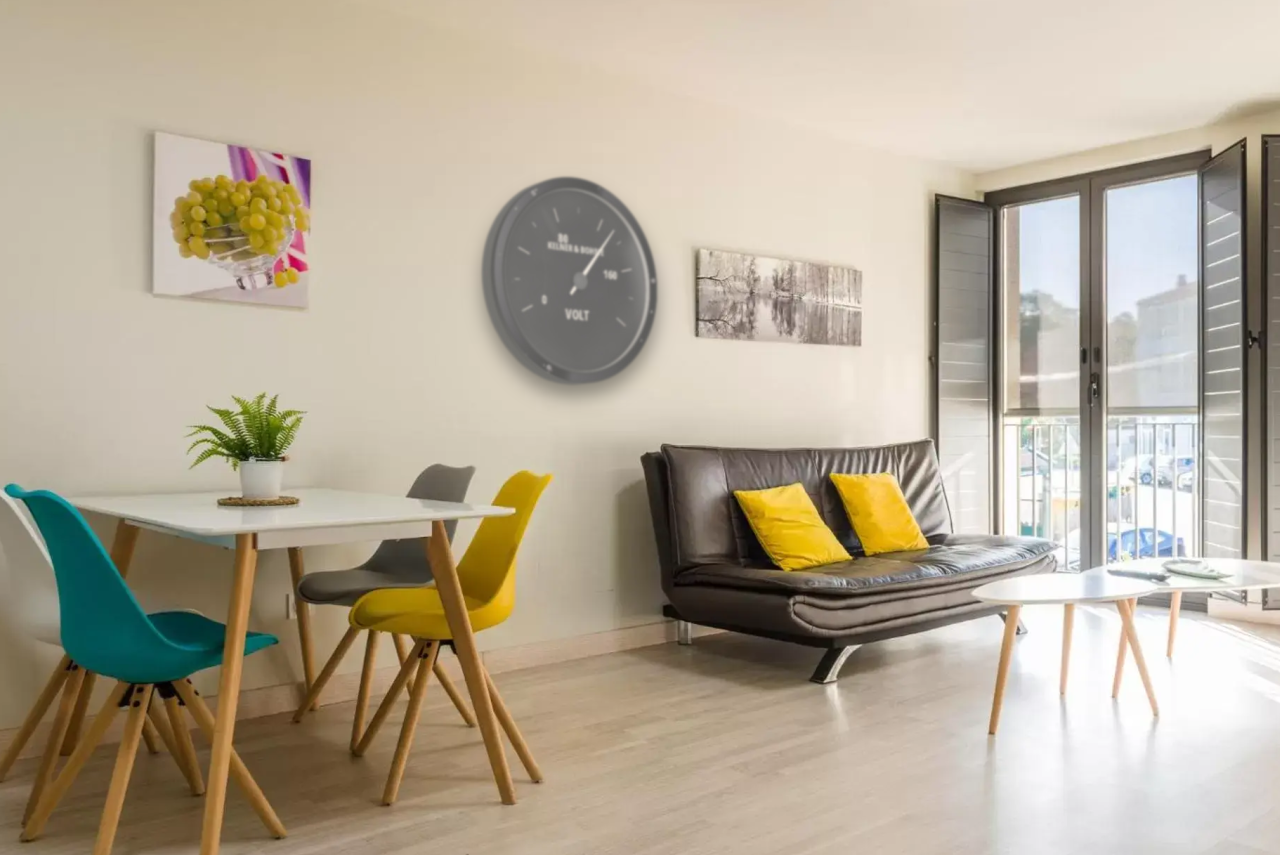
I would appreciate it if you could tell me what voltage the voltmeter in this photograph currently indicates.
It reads 130 V
